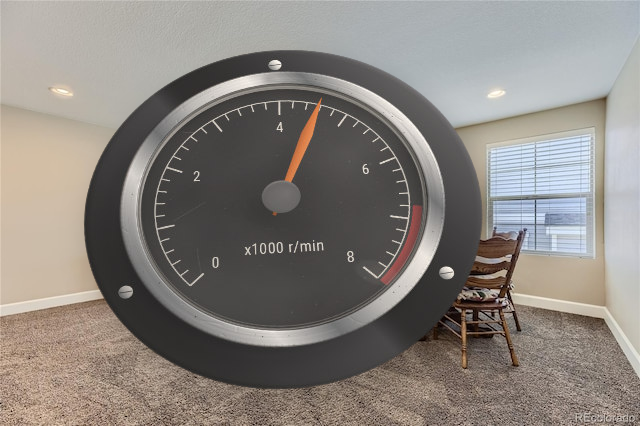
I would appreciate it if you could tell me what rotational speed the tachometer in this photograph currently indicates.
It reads 4600 rpm
